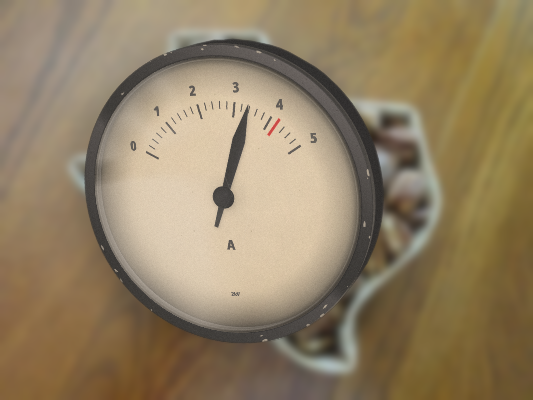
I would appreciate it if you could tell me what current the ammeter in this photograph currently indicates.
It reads 3.4 A
